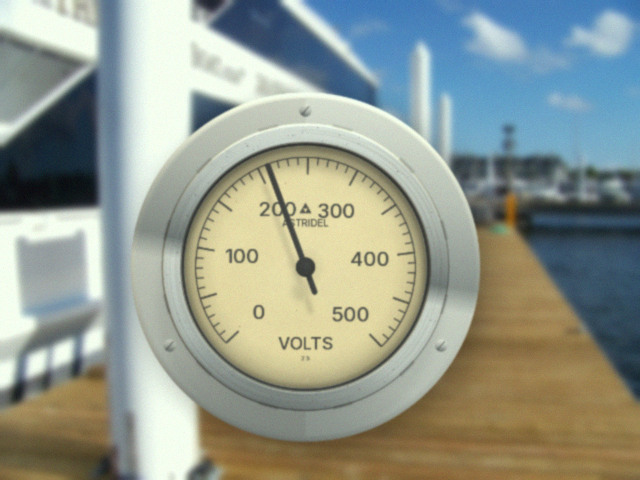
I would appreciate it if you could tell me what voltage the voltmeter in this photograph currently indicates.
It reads 210 V
